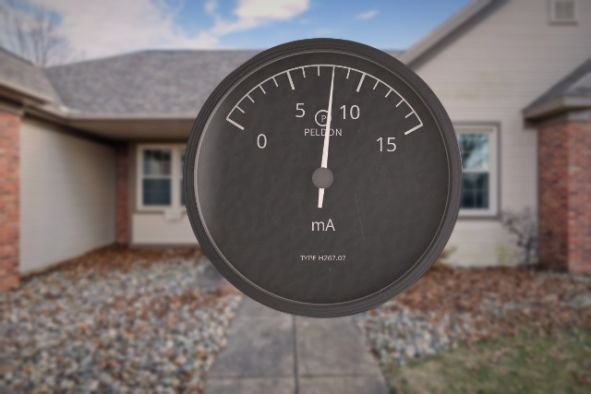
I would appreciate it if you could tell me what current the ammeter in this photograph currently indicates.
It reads 8 mA
